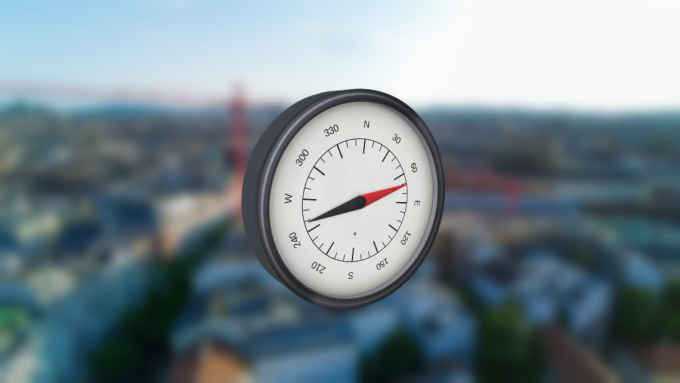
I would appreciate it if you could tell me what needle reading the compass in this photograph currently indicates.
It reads 70 °
